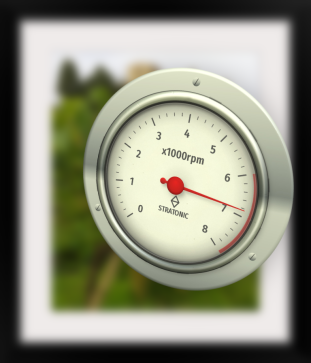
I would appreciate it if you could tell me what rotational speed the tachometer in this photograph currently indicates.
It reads 6800 rpm
